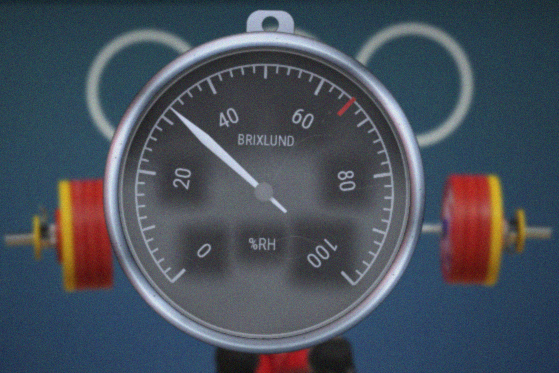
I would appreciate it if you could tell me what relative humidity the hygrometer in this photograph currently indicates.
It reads 32 %
